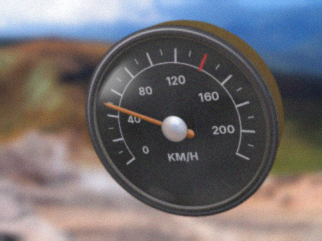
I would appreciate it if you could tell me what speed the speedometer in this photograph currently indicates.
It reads 50 km/h
